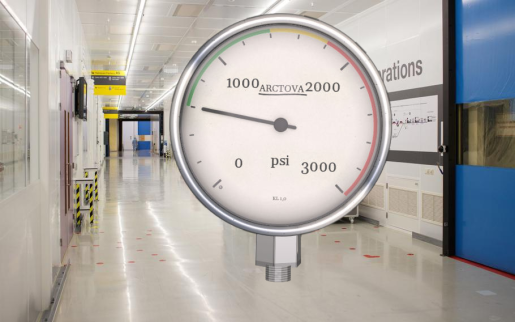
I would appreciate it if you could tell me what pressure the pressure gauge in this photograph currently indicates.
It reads 600 psi
